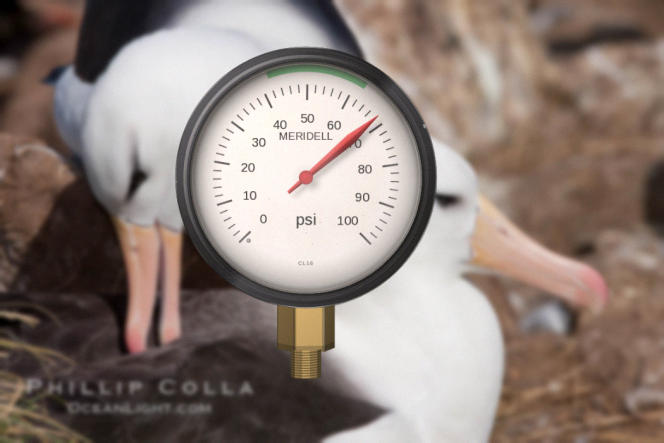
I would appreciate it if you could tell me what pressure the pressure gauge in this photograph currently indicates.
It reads 68 psi
